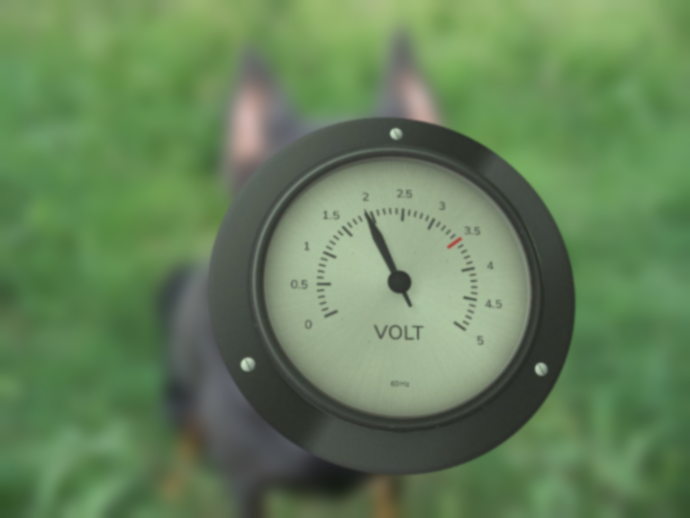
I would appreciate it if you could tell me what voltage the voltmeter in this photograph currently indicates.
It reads 1.9 V
